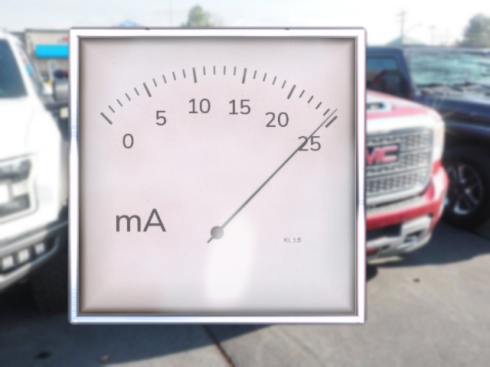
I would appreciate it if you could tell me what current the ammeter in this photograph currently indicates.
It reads 24.5 mA
